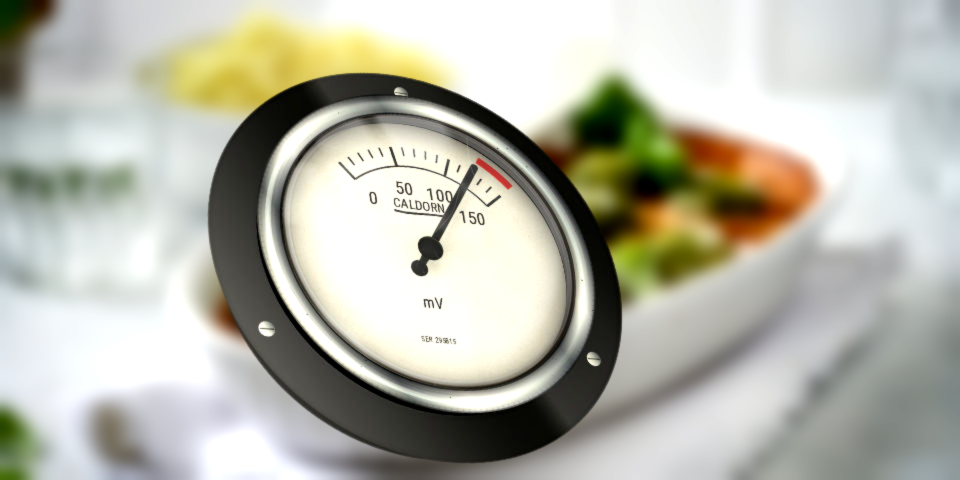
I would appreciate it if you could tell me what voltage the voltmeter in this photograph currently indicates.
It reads 120 mV
